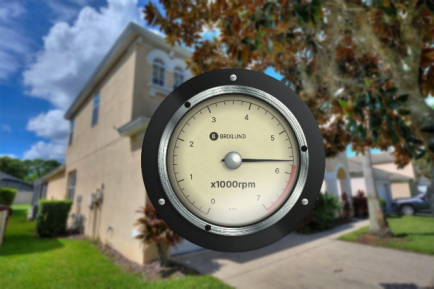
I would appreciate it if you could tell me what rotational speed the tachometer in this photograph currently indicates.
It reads 5700 rpm
